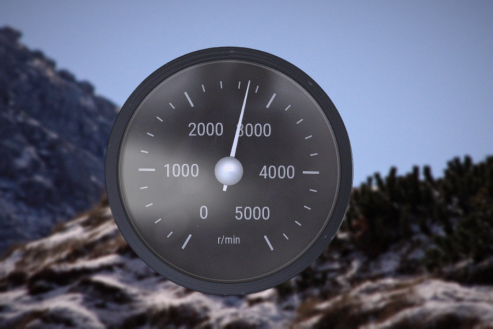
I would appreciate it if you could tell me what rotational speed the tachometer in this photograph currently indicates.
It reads 2700 rpm
